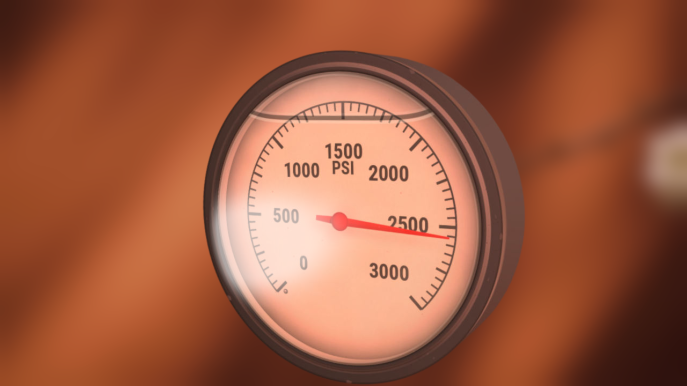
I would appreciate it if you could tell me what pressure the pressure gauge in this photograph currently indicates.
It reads 2550 psi
